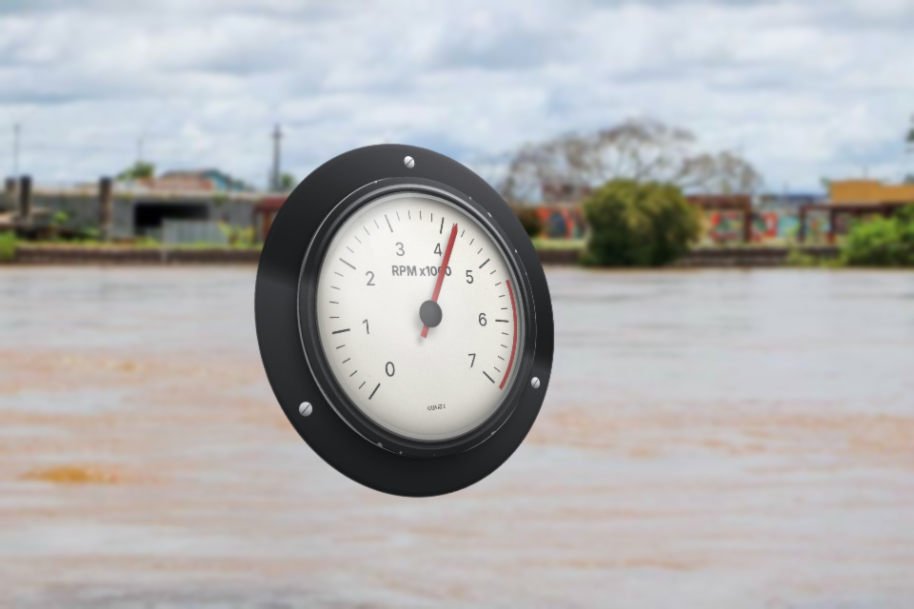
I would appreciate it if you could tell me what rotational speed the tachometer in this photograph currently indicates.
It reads 4200 rpm
